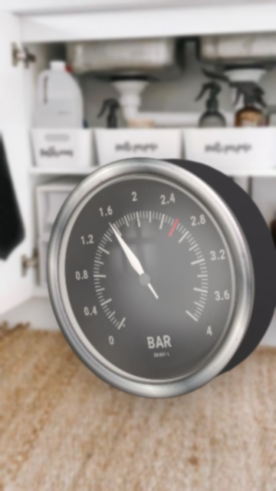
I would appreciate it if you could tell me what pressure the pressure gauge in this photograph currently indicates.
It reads 1.6 bar
